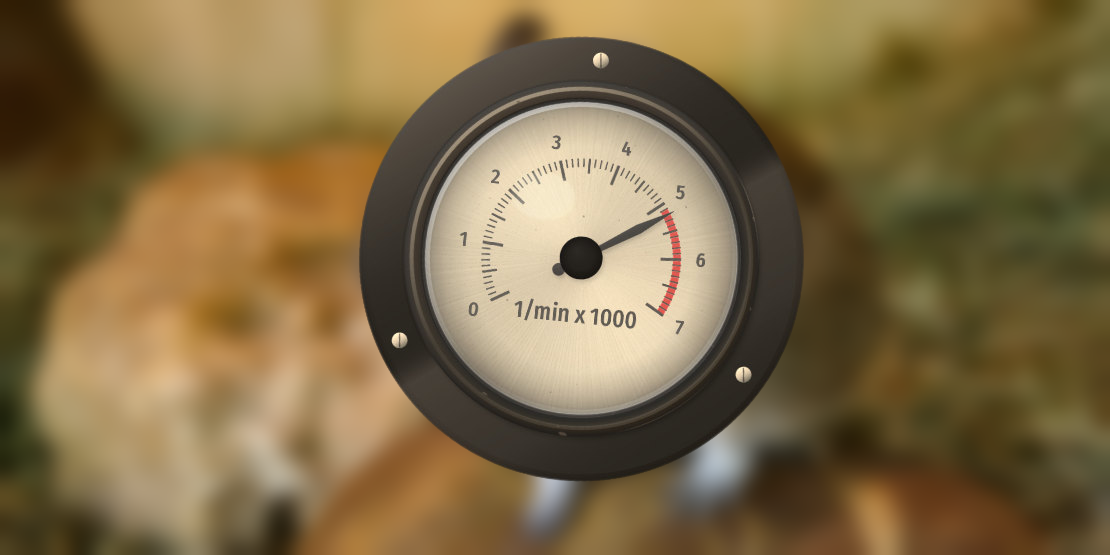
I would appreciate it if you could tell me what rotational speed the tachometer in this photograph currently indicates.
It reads 5200 rpm
